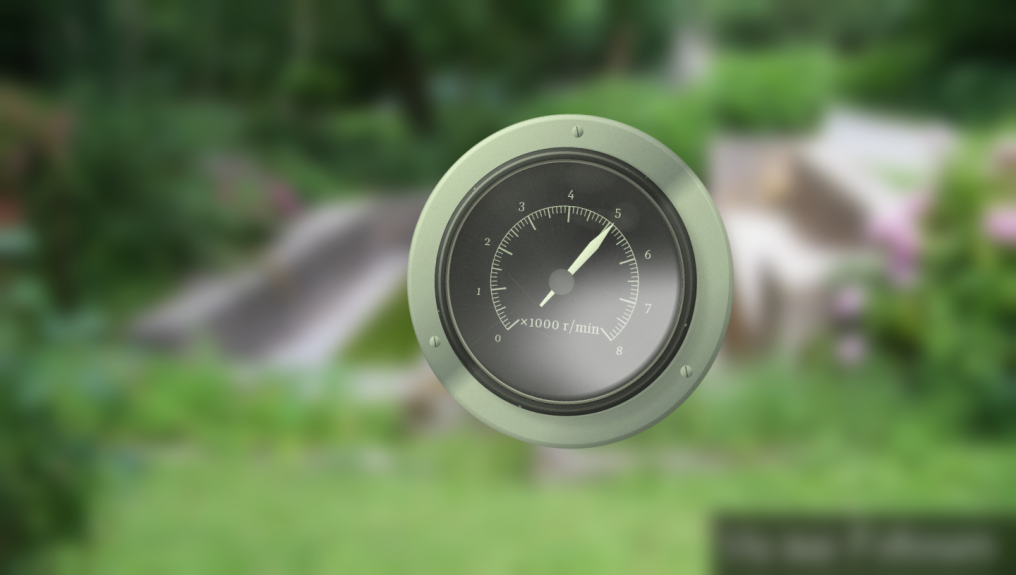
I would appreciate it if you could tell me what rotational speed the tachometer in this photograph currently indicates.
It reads 5100 rpm
